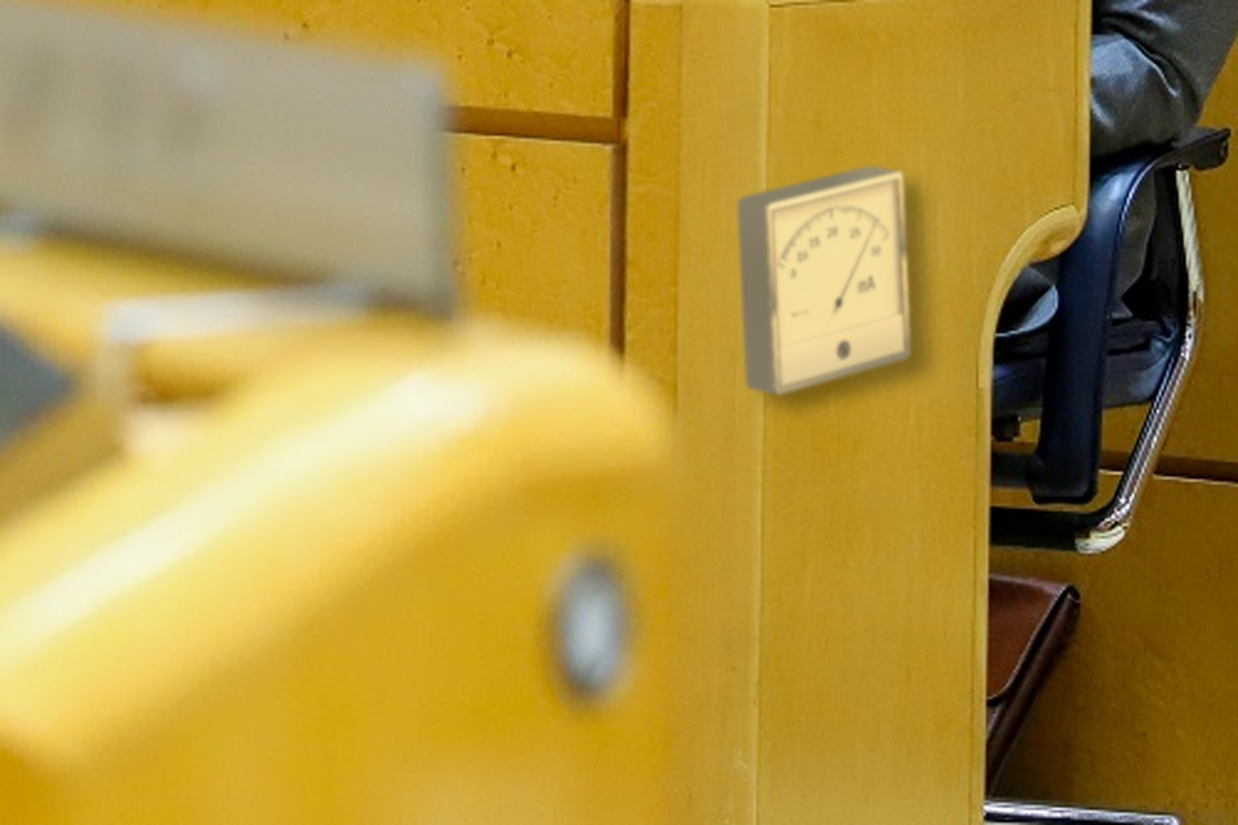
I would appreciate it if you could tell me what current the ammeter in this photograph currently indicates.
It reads 27.5 mA
